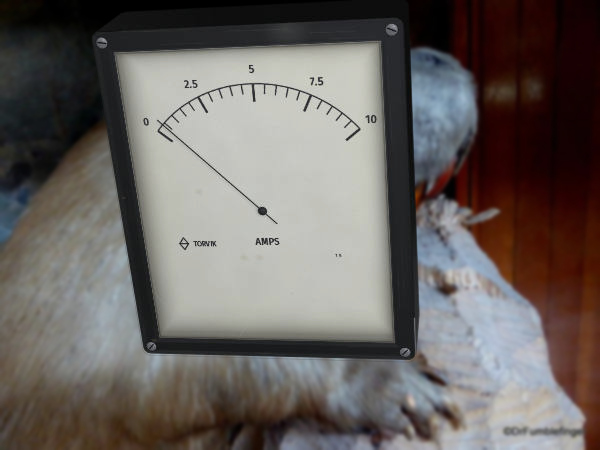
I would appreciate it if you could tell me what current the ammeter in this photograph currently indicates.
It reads 0.5 A
